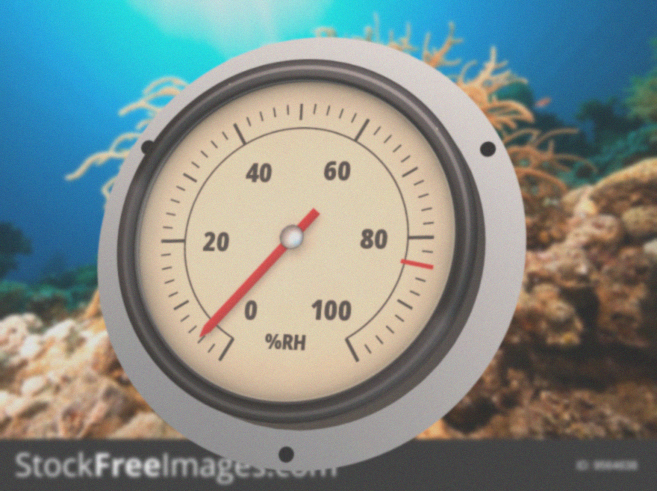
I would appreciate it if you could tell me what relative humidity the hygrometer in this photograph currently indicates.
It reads 4 %
